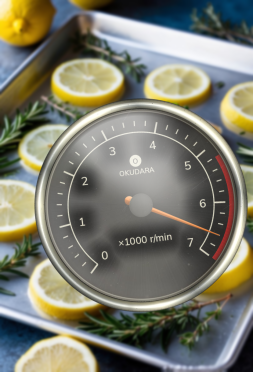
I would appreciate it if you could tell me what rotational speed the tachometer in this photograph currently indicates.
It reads 6600 rpm
